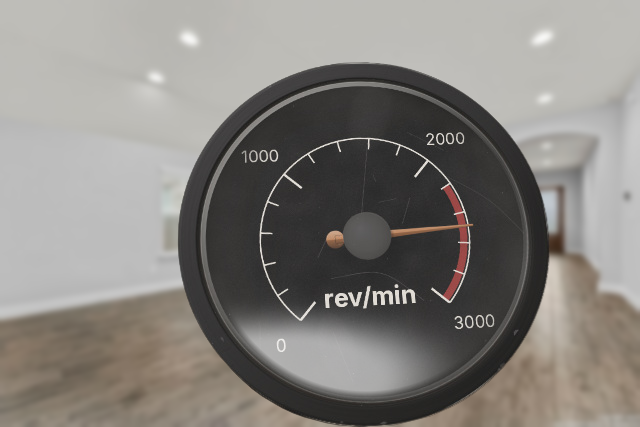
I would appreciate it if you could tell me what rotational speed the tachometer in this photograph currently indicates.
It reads 2500 rpm
